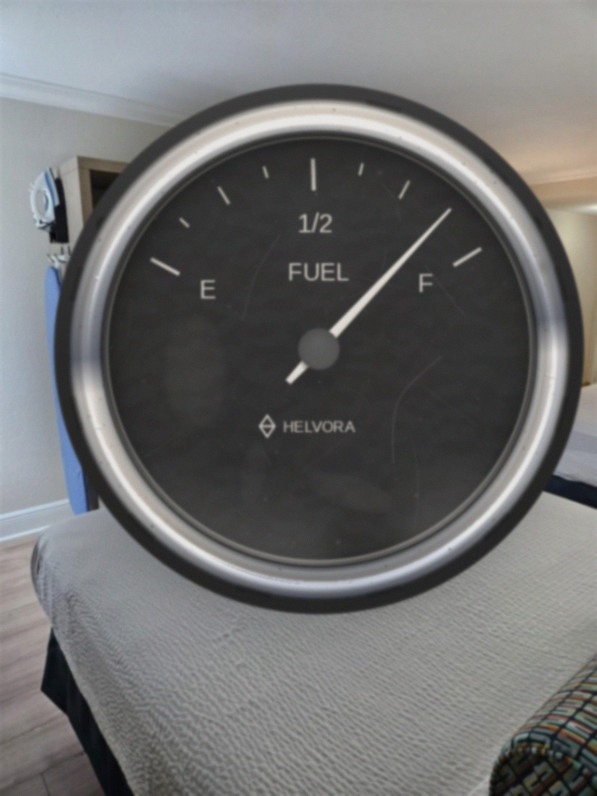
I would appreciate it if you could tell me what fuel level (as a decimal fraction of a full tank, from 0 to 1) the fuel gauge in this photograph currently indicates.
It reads 0.875
